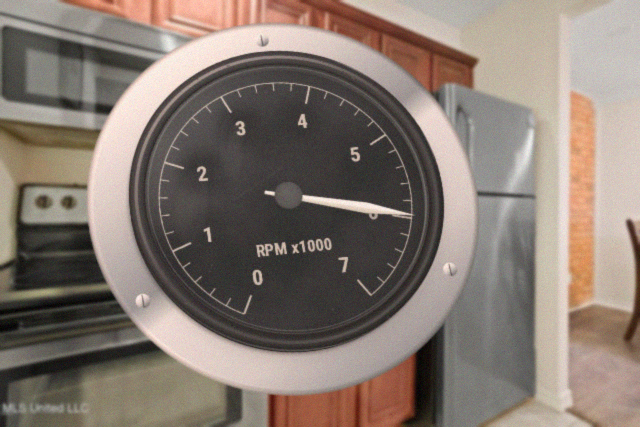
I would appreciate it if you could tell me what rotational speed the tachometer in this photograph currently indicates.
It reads 6000 rpm
